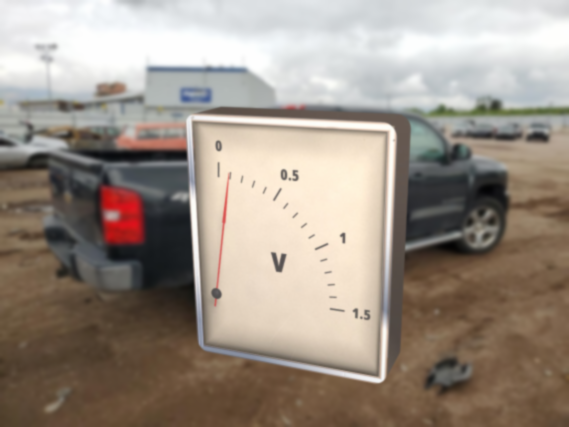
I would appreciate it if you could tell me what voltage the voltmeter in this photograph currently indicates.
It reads 0.1 V
